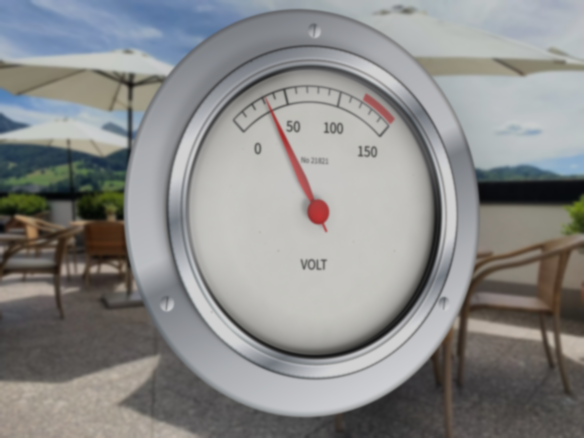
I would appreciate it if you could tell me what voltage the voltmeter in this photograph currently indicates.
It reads 30 V
